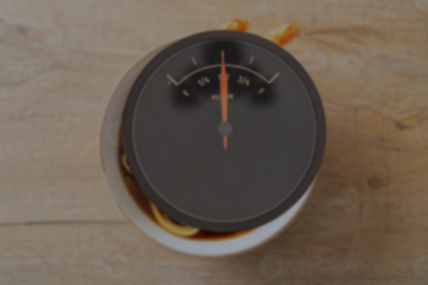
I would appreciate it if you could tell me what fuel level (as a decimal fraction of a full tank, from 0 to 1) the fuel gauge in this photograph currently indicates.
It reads 0.5
